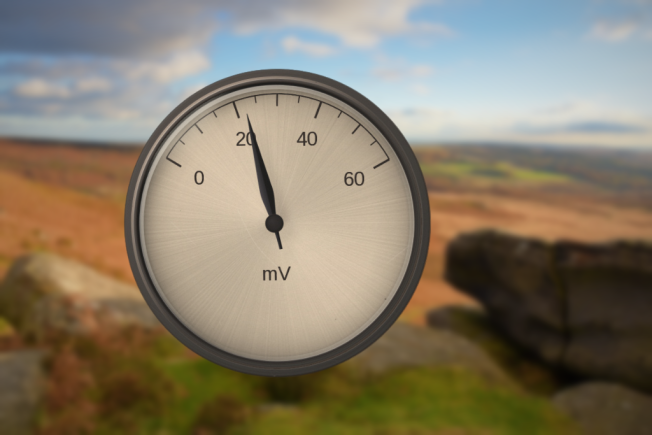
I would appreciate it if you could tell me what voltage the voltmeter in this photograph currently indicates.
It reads 22.5 mV
